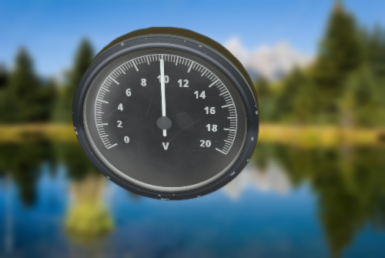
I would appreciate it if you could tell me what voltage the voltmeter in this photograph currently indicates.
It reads 10 V
